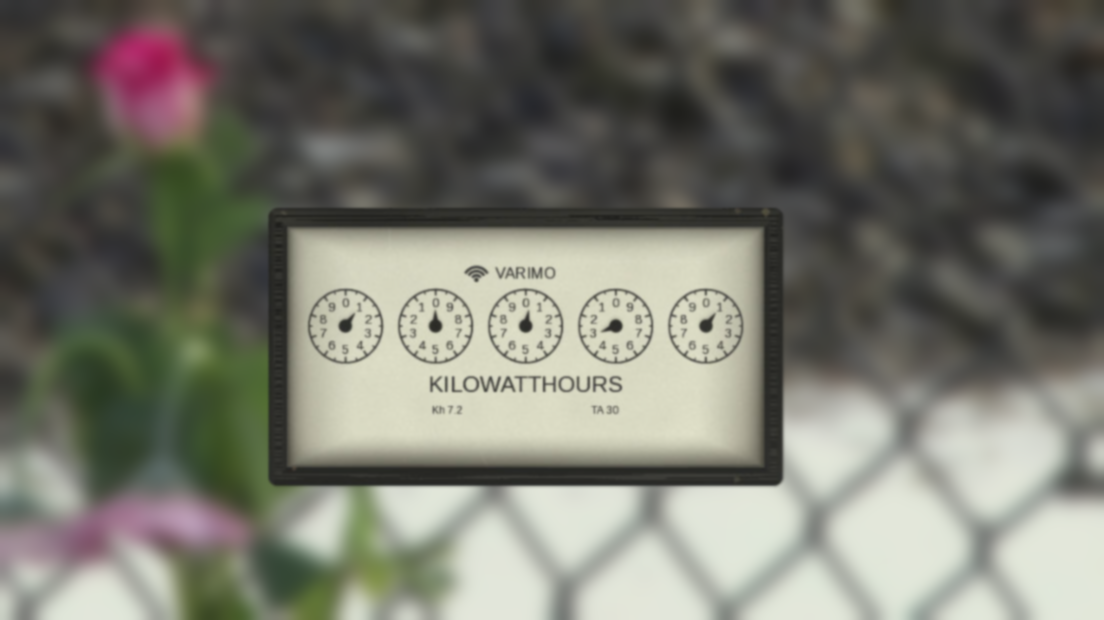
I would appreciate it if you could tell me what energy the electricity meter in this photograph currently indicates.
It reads 10031 kWh
